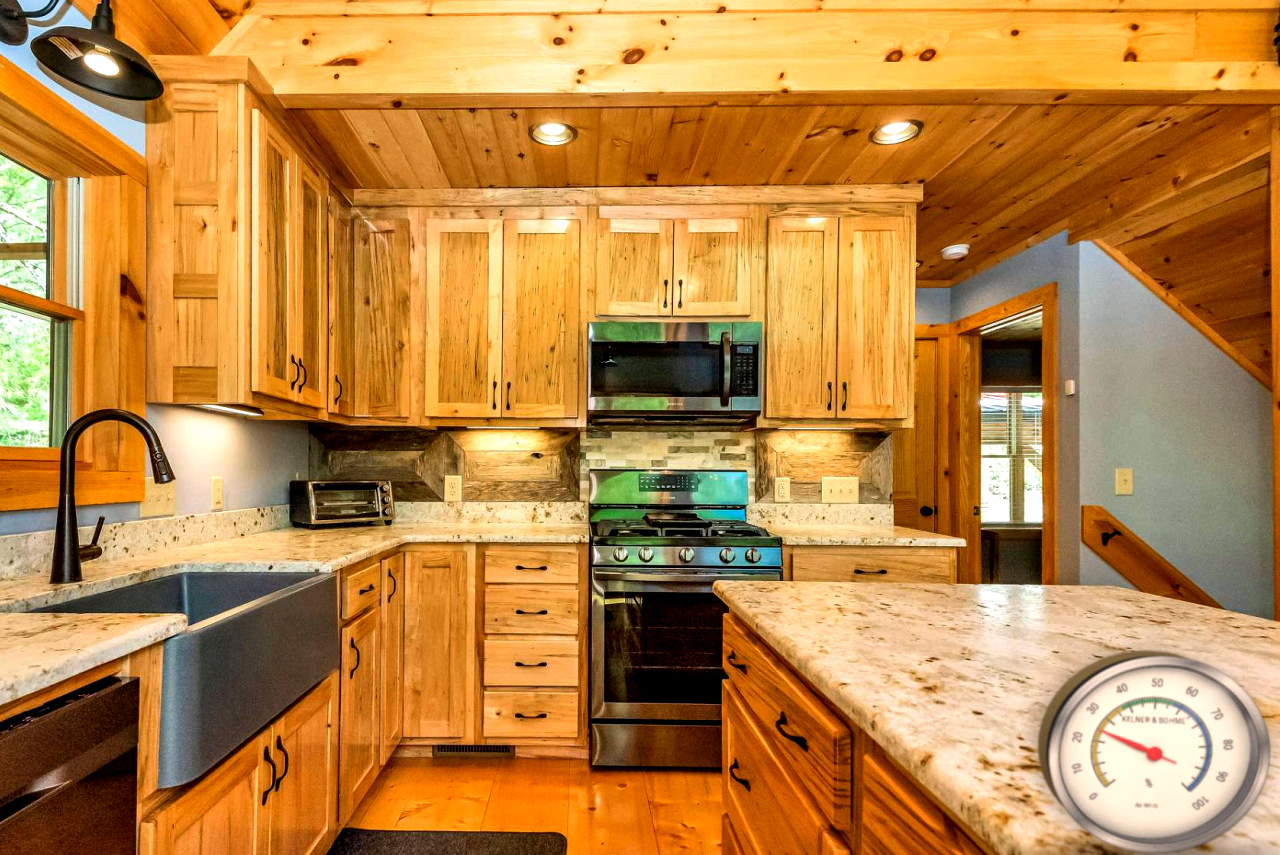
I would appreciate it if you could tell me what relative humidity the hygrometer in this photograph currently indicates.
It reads 25 %
